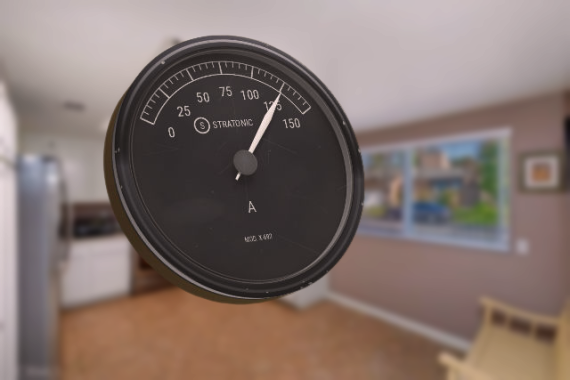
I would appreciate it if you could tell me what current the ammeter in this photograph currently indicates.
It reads 125 A
